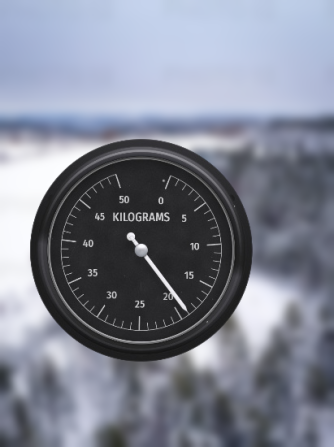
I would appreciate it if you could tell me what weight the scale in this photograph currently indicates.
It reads 19 kg
